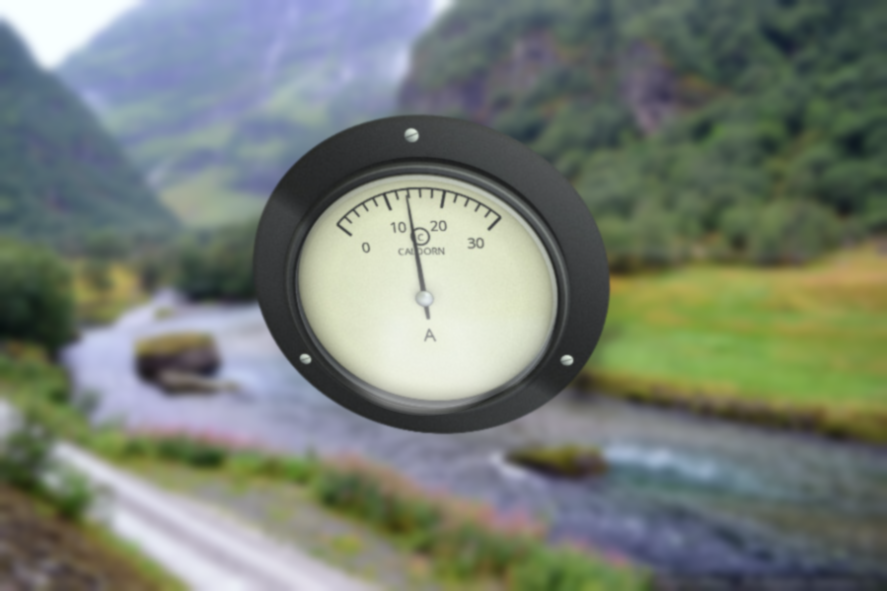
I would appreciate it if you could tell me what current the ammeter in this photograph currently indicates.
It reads 14 A
